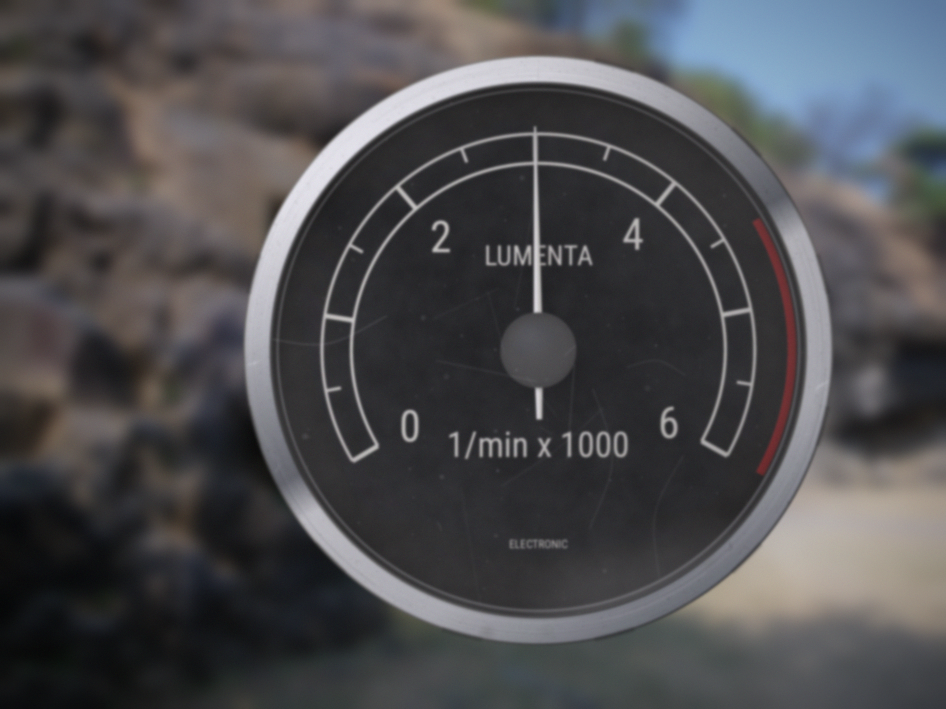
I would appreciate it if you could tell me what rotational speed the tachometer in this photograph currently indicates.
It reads 3000 rpm
